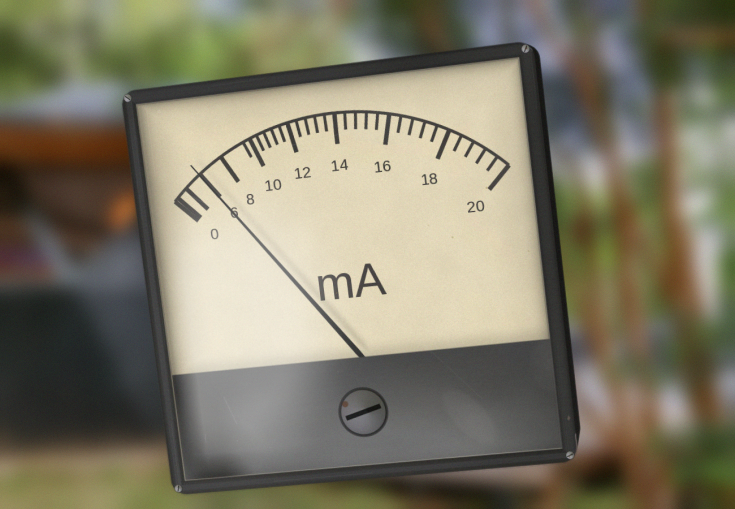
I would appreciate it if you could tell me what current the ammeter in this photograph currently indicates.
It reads 6 mA
